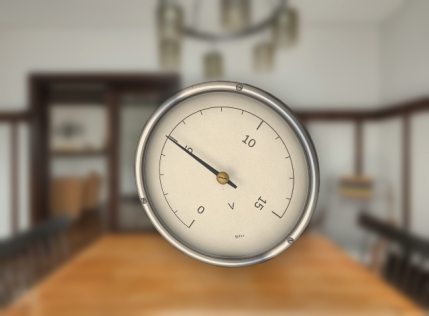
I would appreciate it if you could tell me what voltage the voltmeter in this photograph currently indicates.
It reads 5 V
